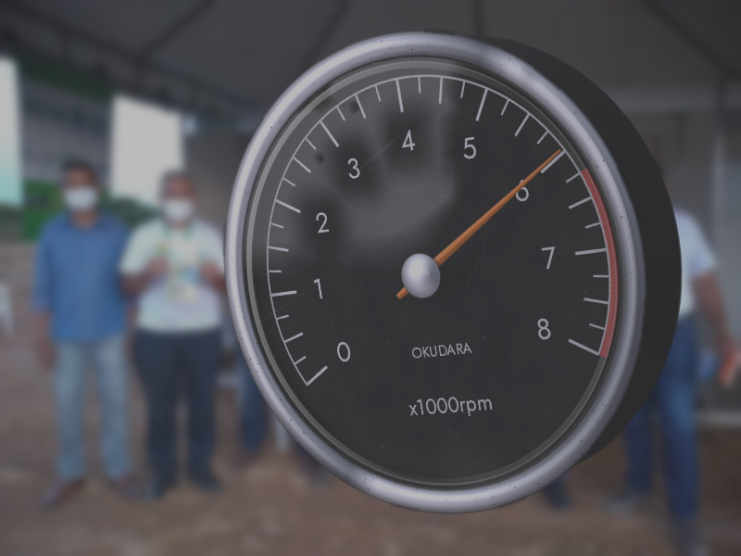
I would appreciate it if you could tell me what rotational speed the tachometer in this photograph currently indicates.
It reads 6000 rpm
